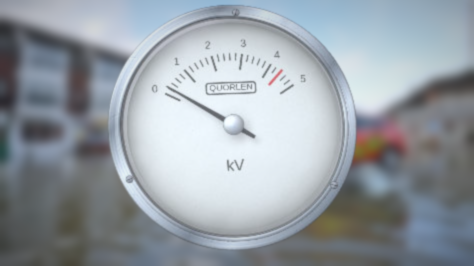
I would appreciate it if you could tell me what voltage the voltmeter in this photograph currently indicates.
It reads 0.2 kV
